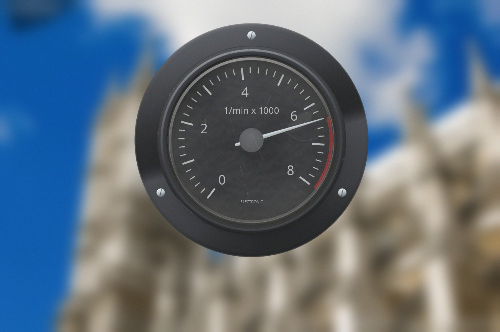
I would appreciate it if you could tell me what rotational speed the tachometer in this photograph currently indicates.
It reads 6400 rpm
